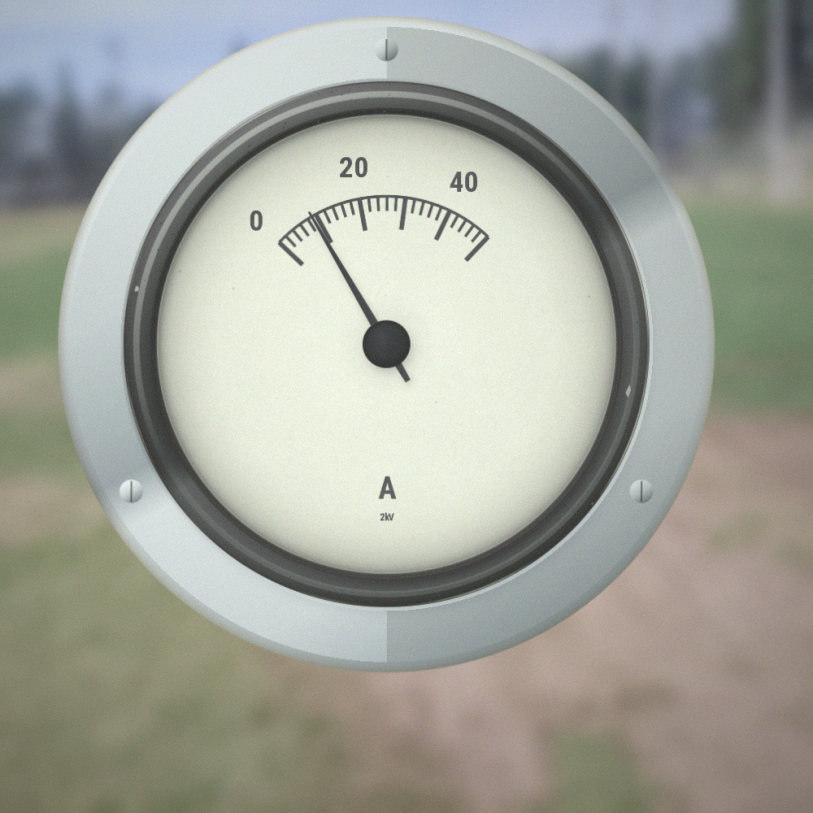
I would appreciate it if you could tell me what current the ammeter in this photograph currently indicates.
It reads 9 A
